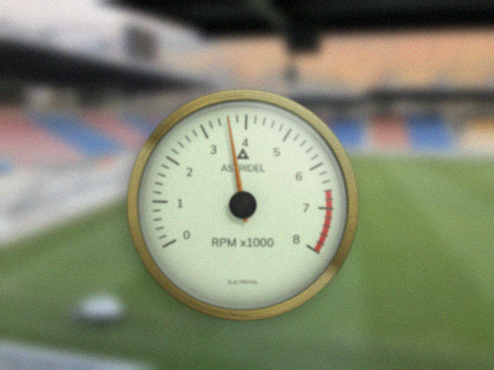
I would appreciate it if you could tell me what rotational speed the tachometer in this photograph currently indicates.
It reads 3600 rpm
